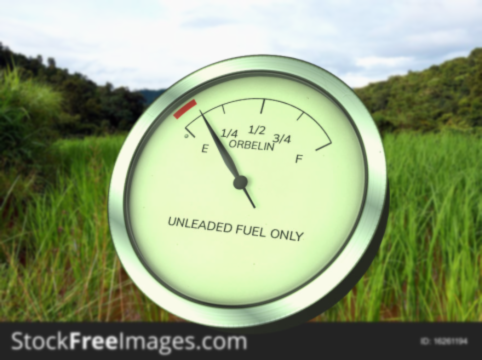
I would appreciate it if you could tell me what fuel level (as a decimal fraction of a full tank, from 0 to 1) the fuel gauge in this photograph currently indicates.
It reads 0.125
